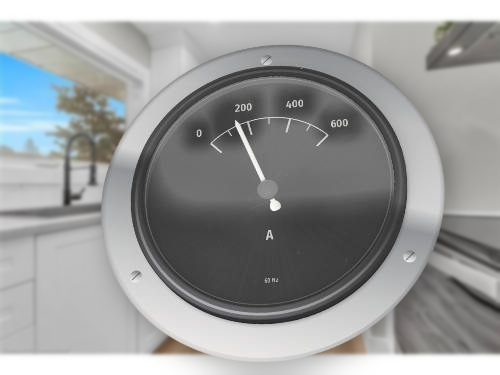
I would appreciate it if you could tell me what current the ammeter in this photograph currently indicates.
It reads 150 A
